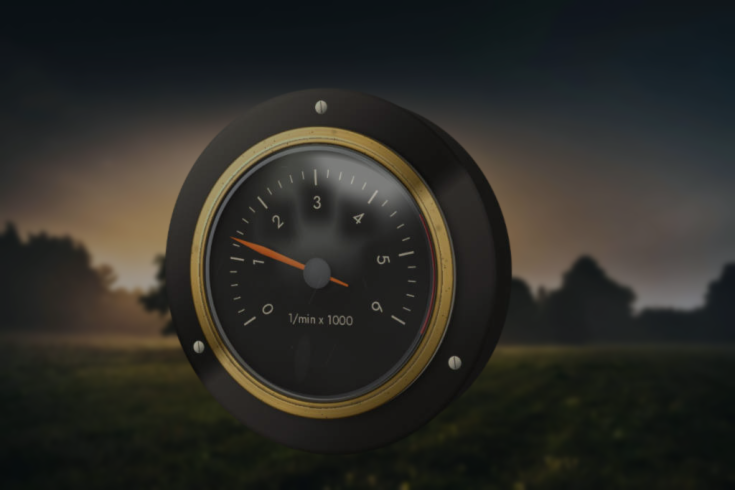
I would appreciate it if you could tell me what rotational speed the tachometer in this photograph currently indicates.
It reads 1300 rpm
